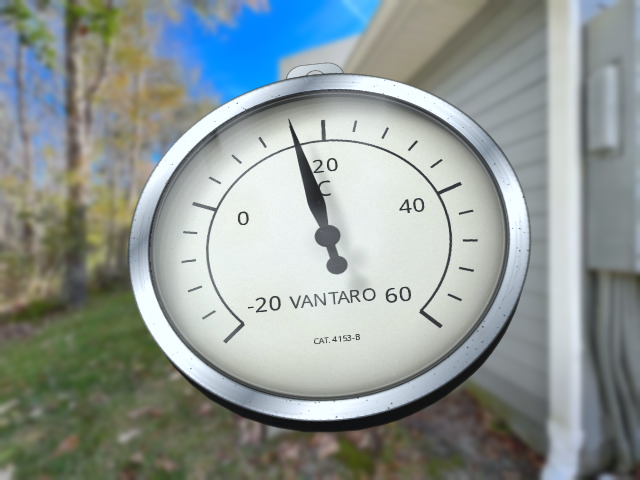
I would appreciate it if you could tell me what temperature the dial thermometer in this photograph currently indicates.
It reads 16 °C
